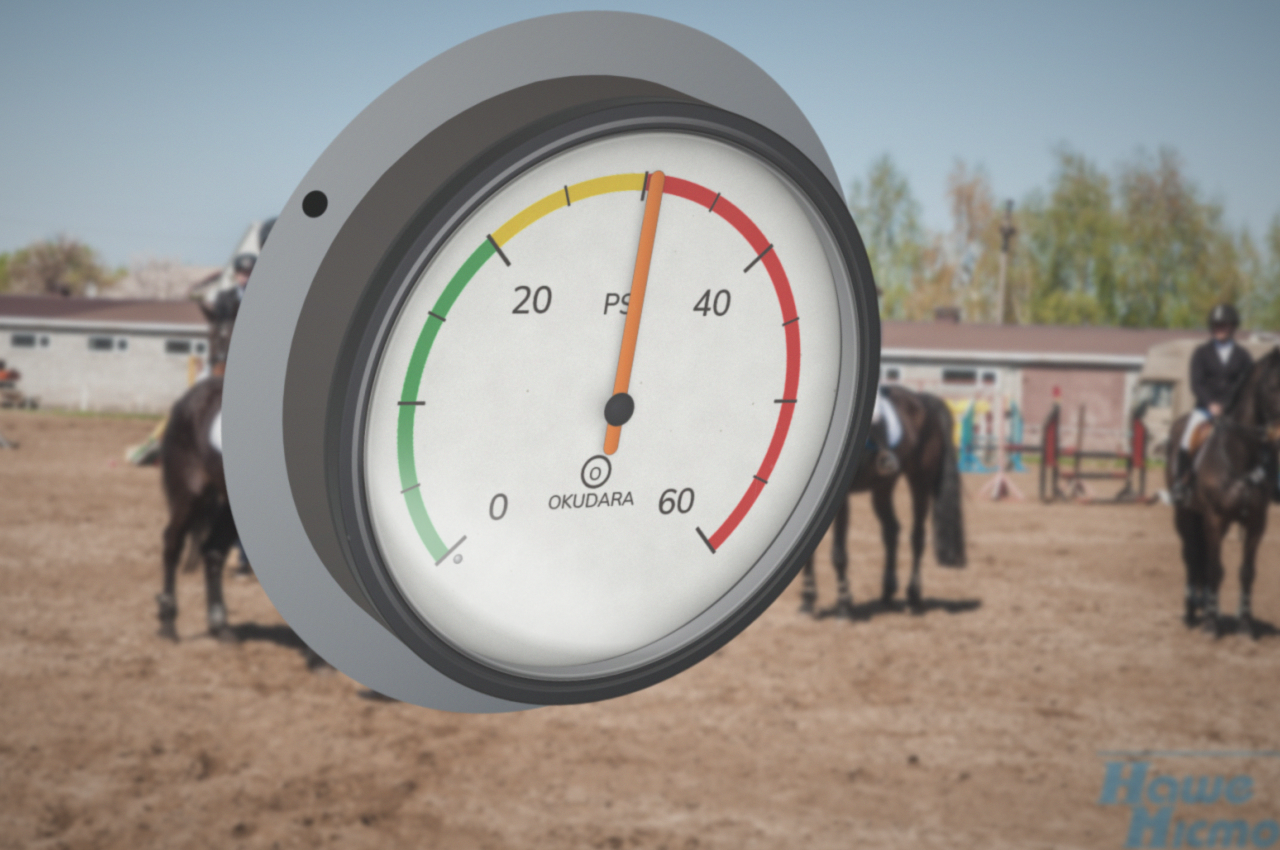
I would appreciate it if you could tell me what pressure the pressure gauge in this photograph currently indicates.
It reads 30 psi
